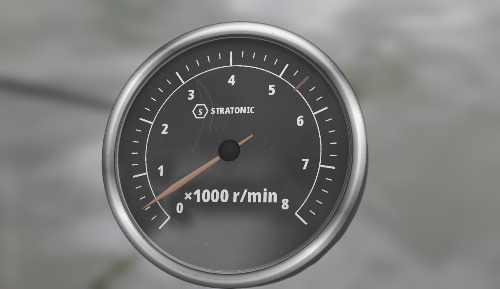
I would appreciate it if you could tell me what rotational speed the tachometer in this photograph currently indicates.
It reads 400 rpm
